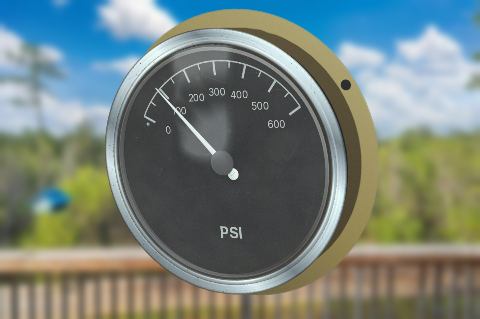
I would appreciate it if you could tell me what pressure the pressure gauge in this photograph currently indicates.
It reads 100 psi
